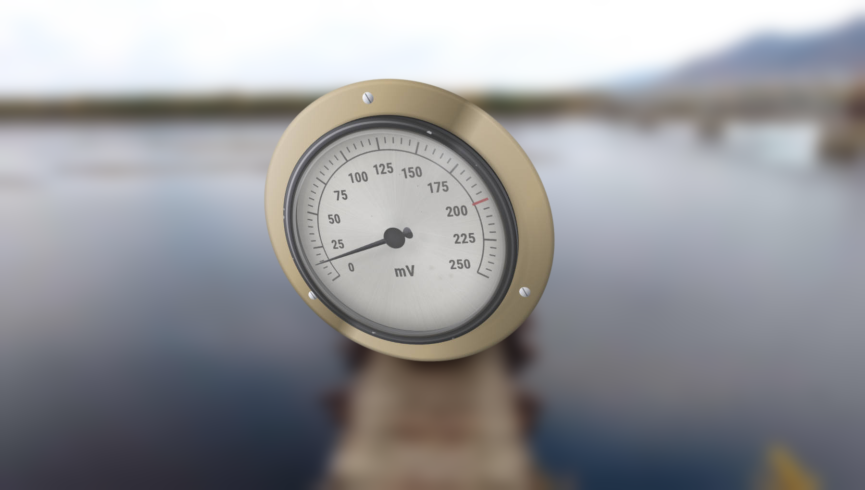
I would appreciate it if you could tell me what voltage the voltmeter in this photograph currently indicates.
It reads 15 mV
